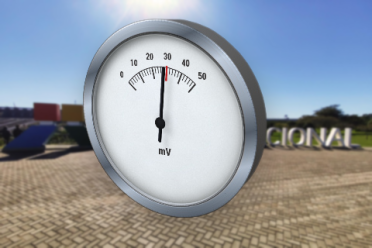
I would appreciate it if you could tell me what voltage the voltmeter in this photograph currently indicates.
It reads 30 mV
